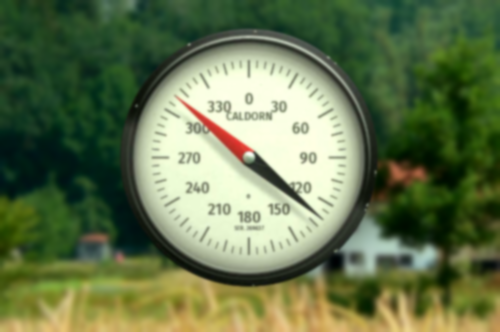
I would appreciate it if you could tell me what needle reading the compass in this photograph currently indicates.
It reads 310 °
